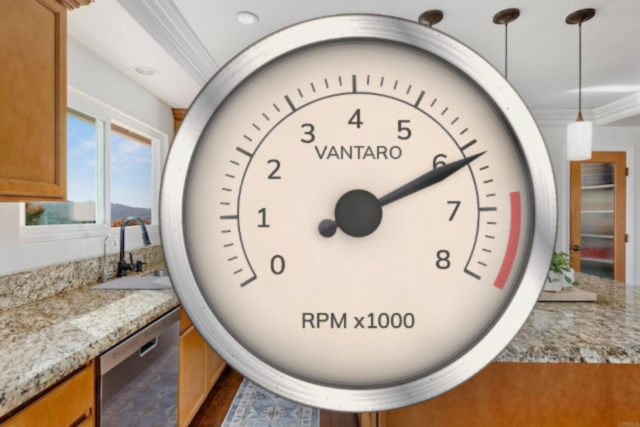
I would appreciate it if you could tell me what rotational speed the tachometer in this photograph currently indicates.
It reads 6200 rpm
